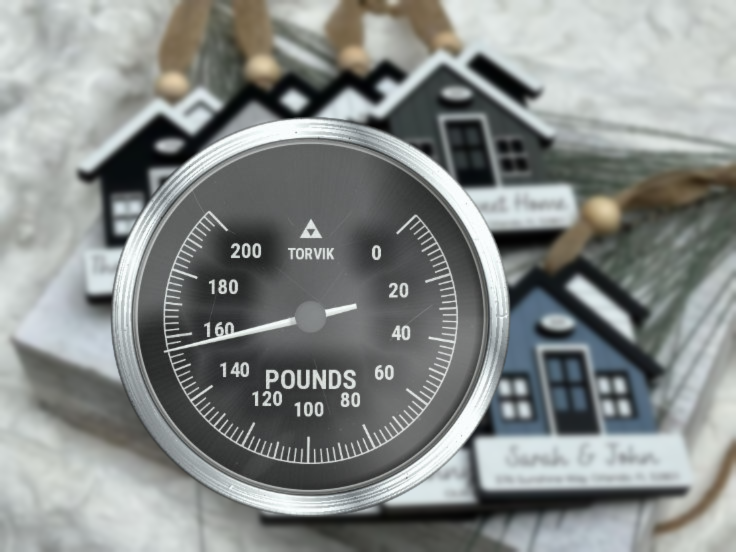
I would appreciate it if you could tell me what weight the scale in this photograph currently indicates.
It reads 156 lb
